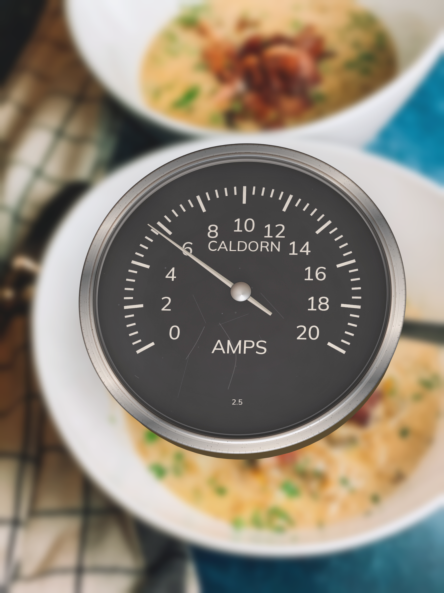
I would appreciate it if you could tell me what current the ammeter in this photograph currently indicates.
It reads 5.6 A
